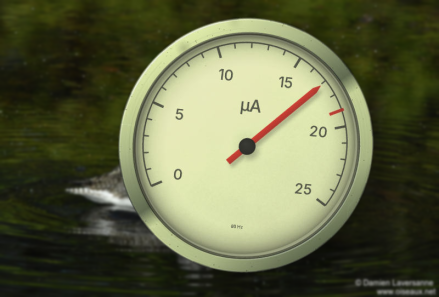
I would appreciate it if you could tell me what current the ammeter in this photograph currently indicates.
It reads 17 µA
